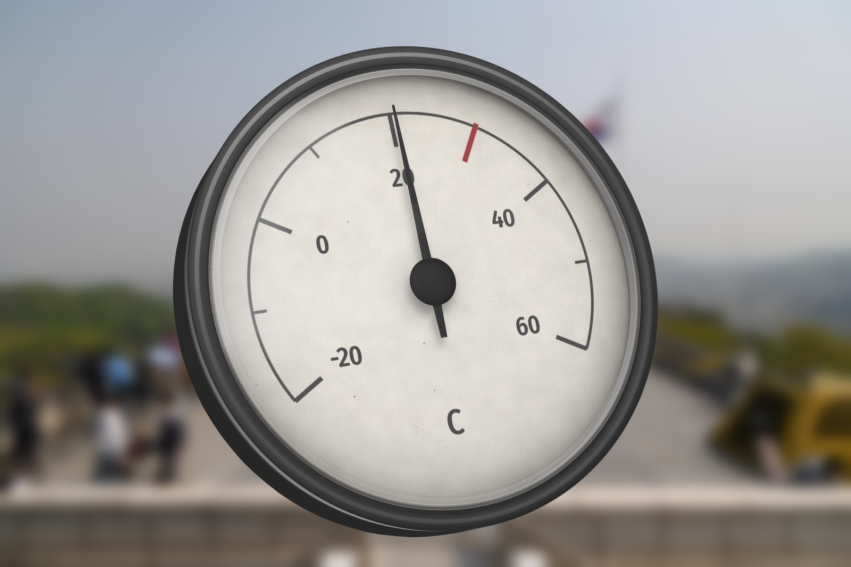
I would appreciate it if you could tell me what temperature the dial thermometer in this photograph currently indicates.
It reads 20 °C
